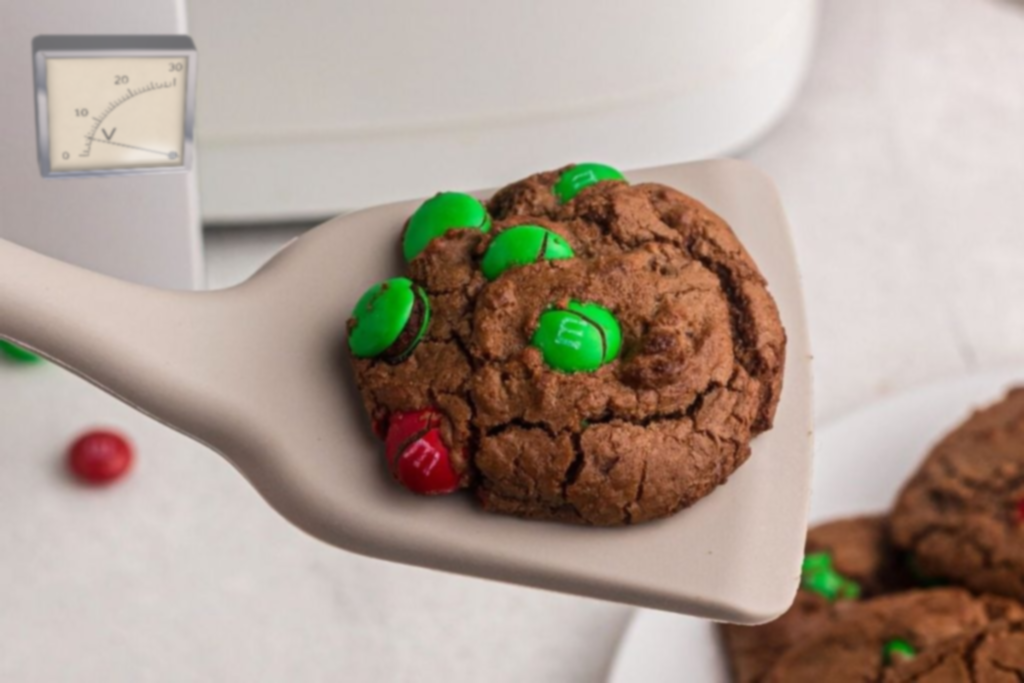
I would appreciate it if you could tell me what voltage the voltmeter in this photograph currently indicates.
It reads 5 V
